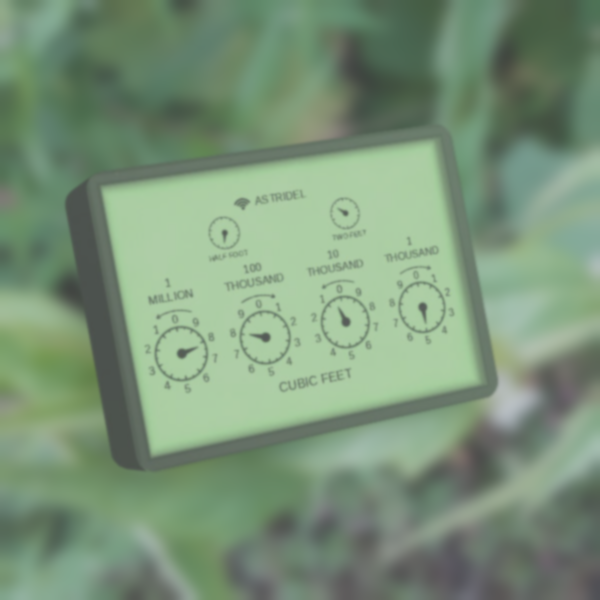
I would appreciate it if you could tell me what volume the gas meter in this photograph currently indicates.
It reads 780500 ft³
